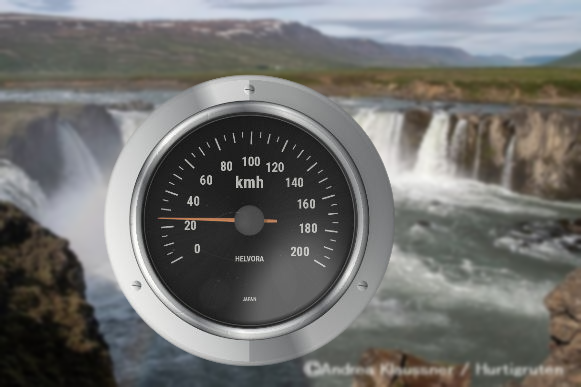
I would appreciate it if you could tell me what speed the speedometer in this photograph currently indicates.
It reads 25 km/h
